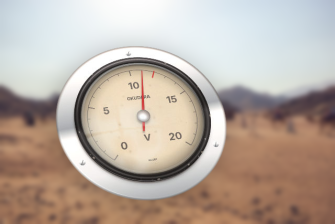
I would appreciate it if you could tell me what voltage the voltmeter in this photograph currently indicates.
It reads 11 V
